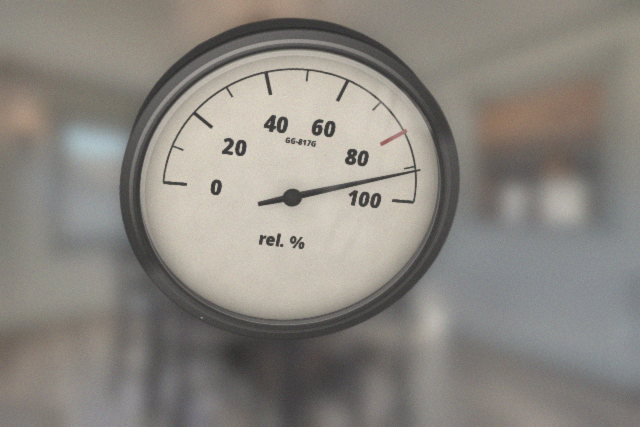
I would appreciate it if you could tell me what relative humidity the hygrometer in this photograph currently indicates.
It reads 90 %
